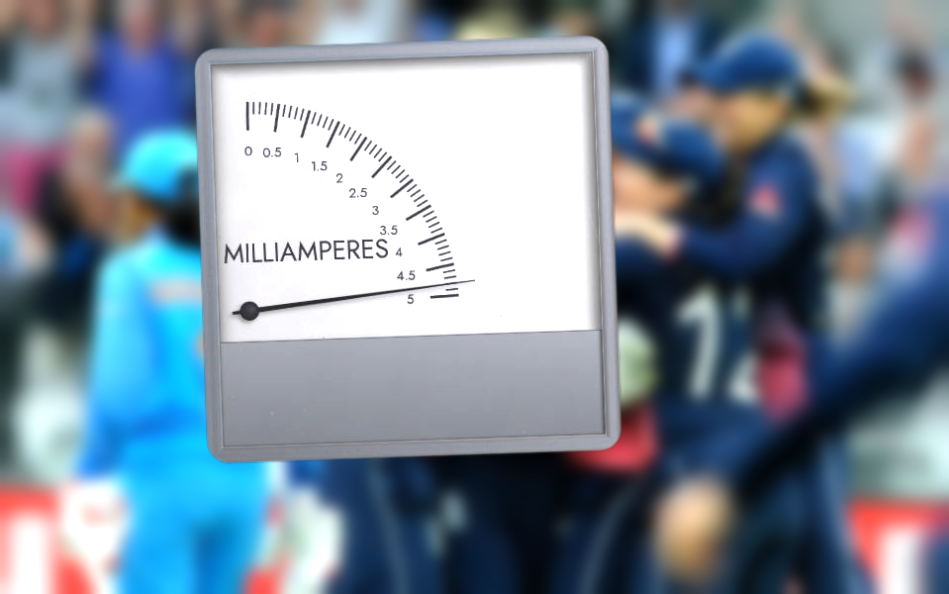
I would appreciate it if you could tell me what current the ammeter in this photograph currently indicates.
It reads 4.8 mA
